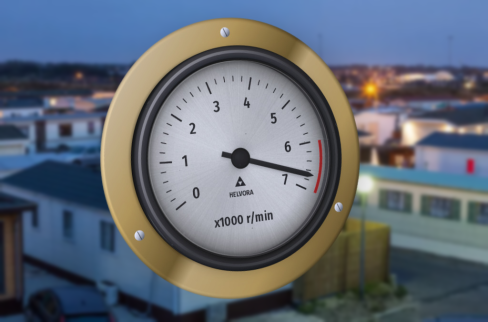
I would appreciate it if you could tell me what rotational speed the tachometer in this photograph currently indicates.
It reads 6700 rpm
